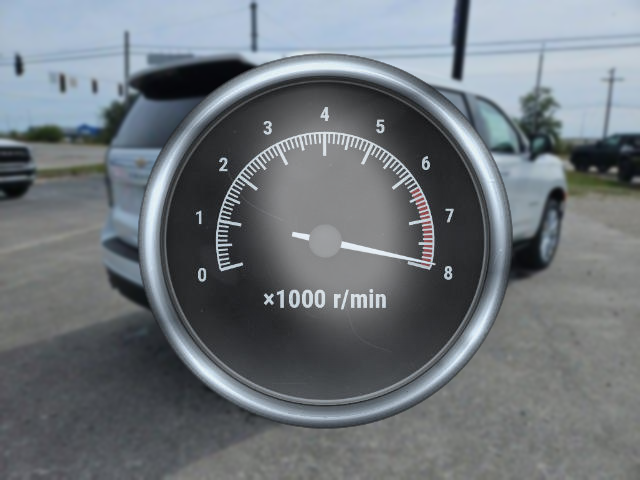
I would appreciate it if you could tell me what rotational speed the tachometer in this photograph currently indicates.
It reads 7900 rpm
